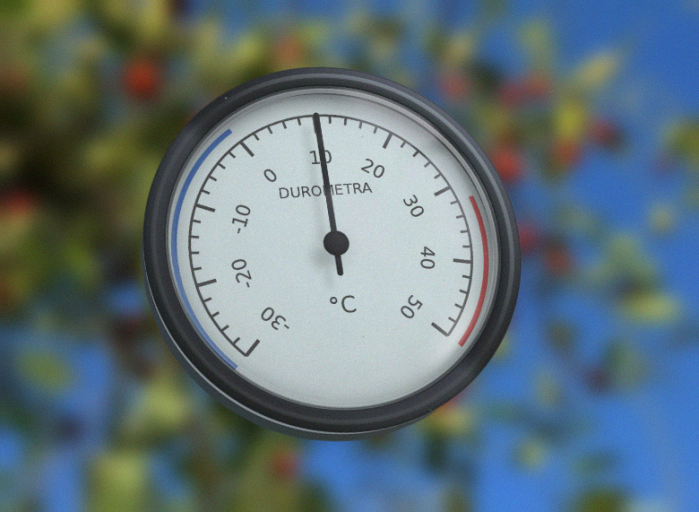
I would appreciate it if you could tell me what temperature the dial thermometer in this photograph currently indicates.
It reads 10 °C
